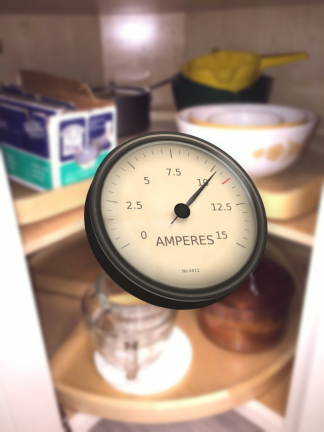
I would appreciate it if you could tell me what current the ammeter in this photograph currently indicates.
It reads 10.25 A
